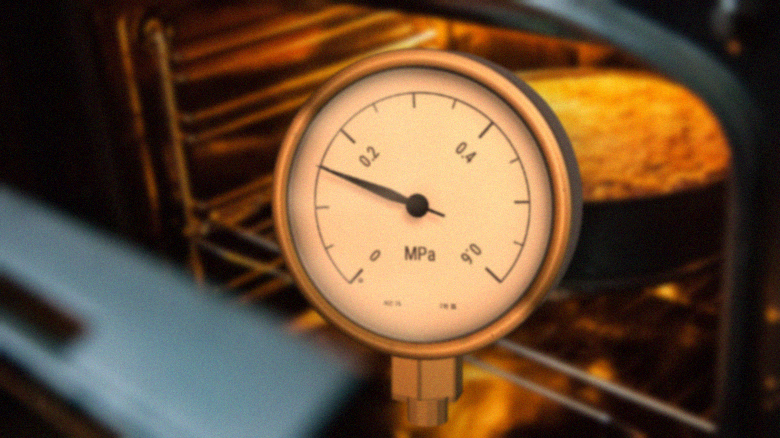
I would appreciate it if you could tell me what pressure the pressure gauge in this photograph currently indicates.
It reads 0.15 MPa
